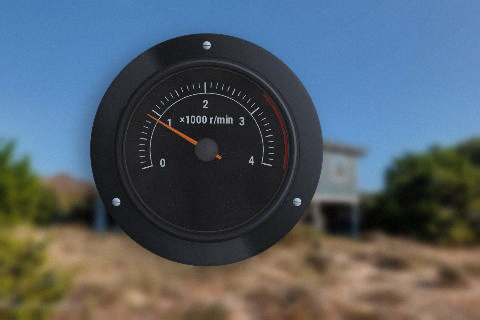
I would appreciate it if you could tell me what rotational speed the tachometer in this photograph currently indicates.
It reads 900 rpm
